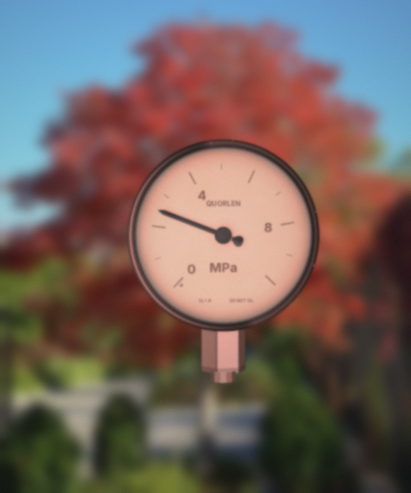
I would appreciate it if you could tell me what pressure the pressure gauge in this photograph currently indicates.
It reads 2.5 MPa
